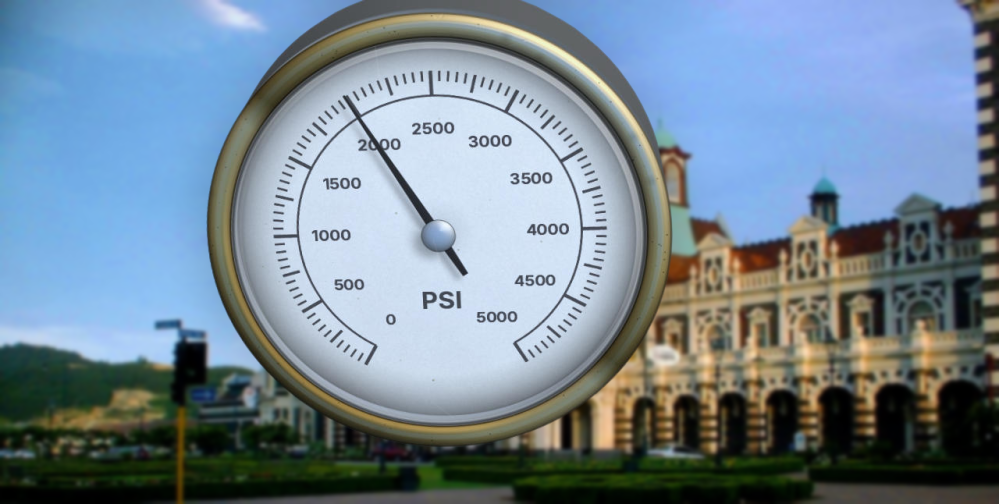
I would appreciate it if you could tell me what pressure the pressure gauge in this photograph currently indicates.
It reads 2000 psi
